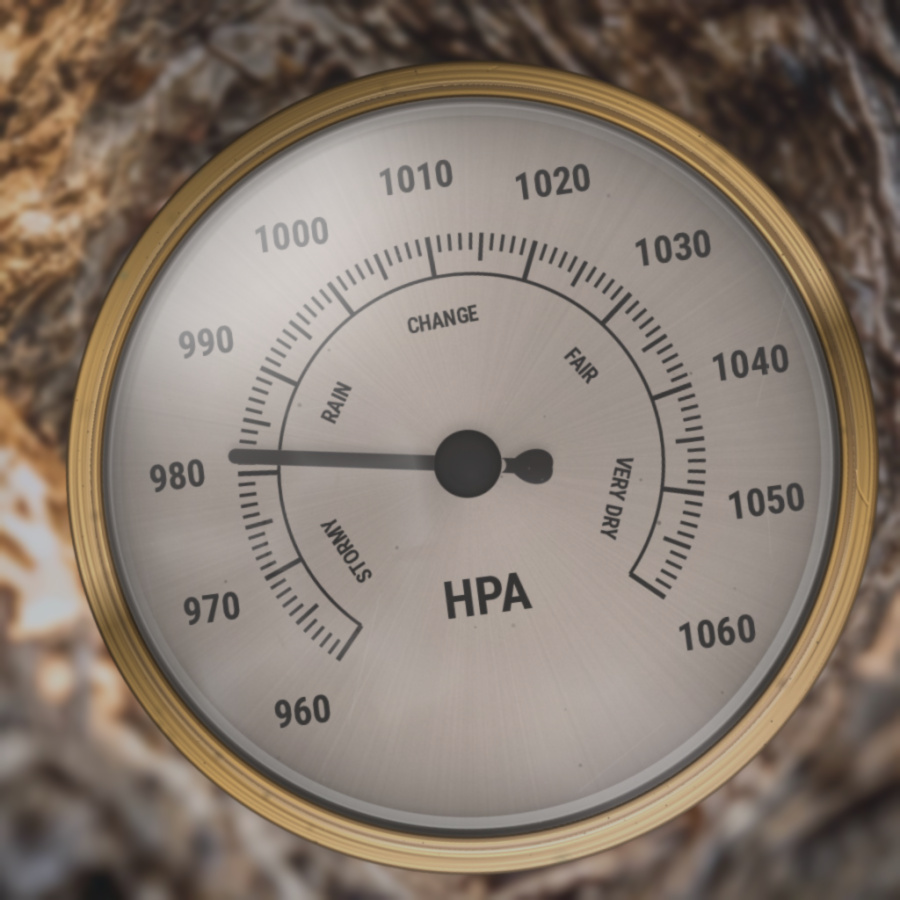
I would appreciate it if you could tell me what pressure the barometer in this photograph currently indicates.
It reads 981.5 hPa
